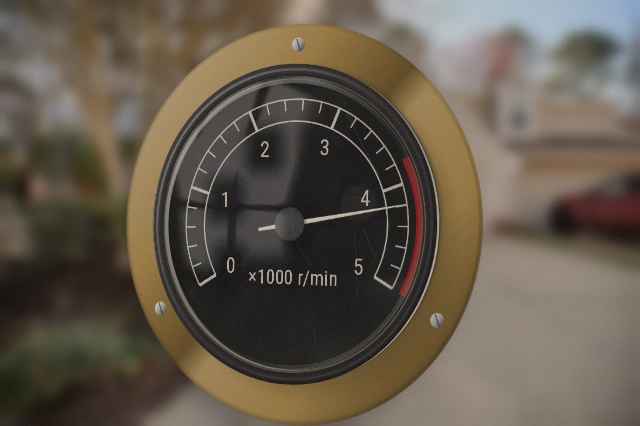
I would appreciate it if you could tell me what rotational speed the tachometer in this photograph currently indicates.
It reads 4200 rpm
